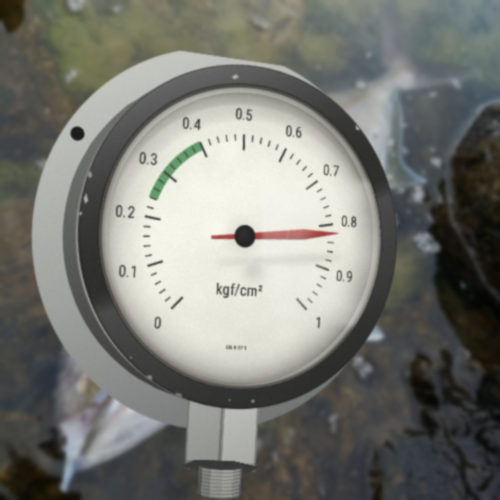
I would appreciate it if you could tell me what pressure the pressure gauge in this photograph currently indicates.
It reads 0.82 kg/cm²
